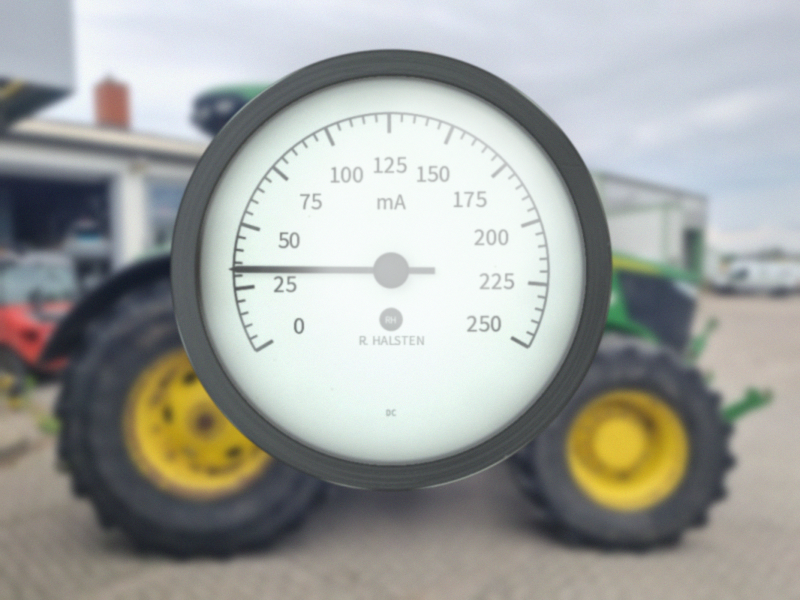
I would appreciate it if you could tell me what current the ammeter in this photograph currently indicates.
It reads 32.5 mA
